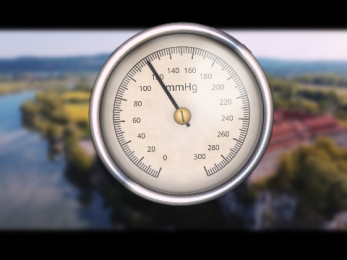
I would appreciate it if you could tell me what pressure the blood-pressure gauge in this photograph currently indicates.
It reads 120 mmHg
